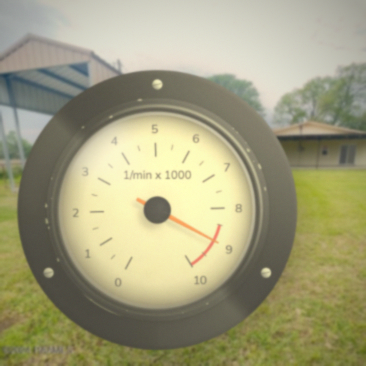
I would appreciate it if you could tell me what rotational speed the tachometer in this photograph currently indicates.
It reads 9000 rpm
